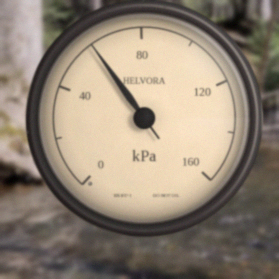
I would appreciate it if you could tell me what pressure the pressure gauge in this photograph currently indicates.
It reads 60 kPa
